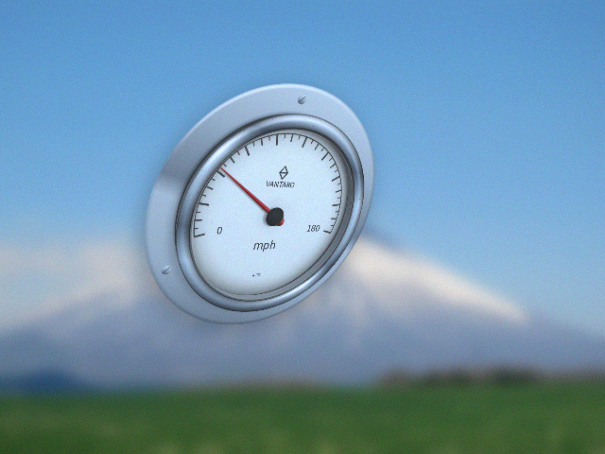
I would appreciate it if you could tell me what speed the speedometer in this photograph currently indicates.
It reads 42.5 mph
